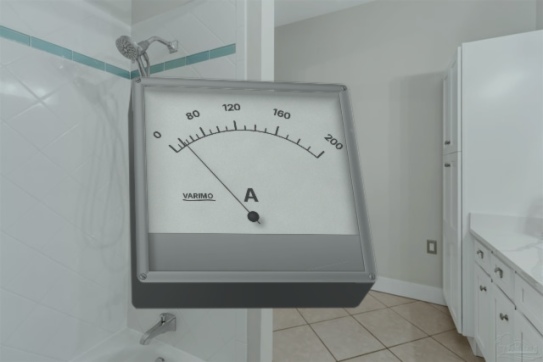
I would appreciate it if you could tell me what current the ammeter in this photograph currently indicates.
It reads 40 A
